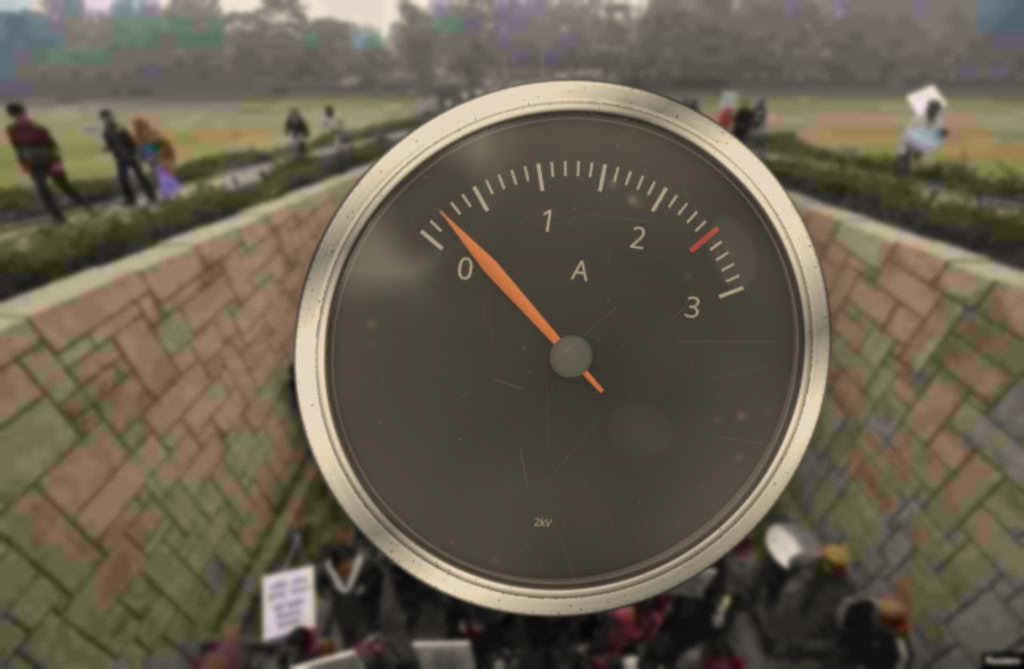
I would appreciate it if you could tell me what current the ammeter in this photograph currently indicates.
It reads 0.2 A
